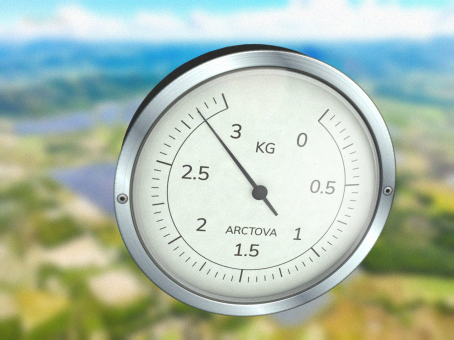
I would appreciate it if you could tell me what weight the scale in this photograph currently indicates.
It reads 2.85 kg
